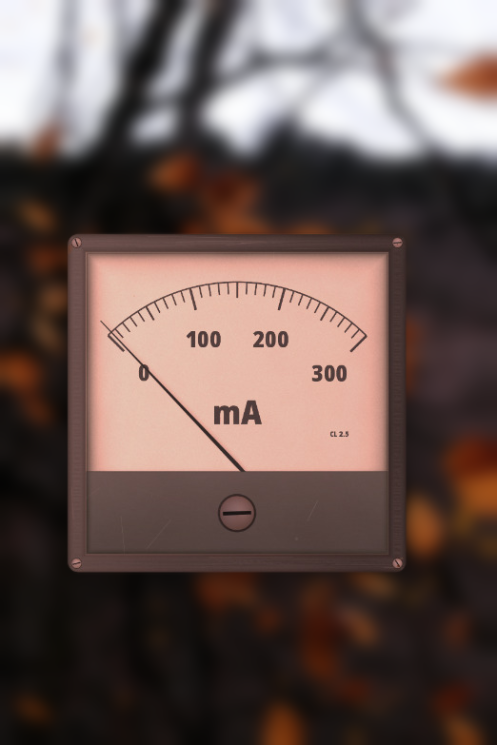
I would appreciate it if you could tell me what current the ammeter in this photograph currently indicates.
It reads 5 mA
